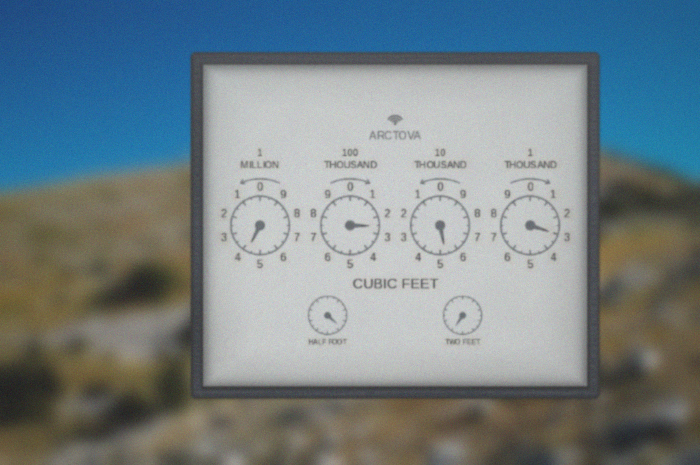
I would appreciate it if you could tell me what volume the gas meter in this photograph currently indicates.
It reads 425300 ft³
